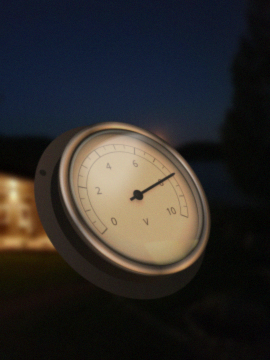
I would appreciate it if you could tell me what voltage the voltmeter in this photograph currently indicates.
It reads 8 V
